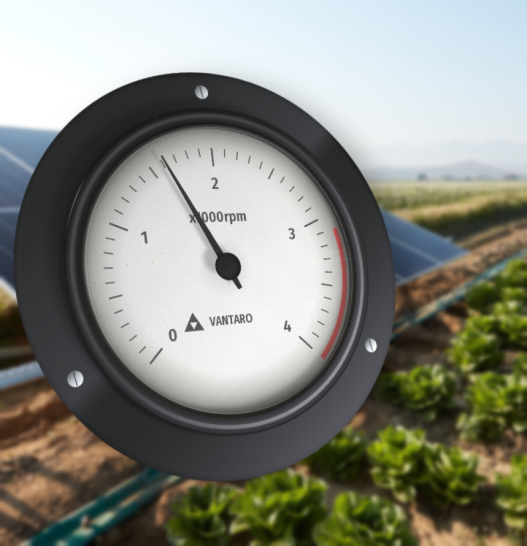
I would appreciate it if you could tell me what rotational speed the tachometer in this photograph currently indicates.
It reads 1600 rpm
